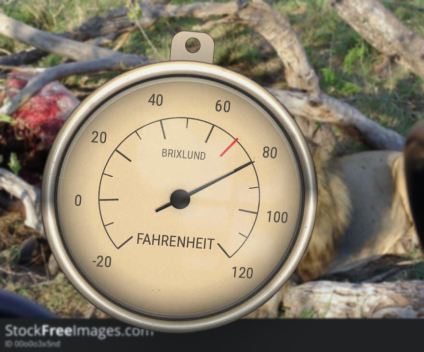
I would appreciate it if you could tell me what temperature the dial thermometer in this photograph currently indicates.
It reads 80 °F
